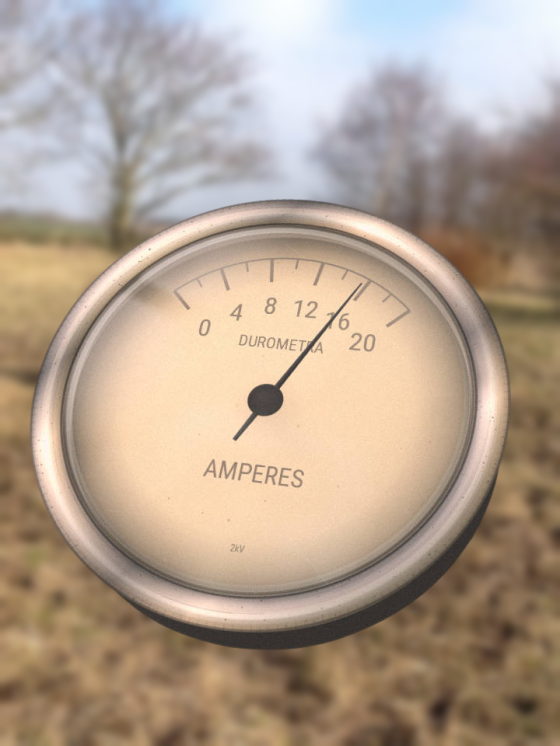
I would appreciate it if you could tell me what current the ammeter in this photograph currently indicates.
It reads 16 A
